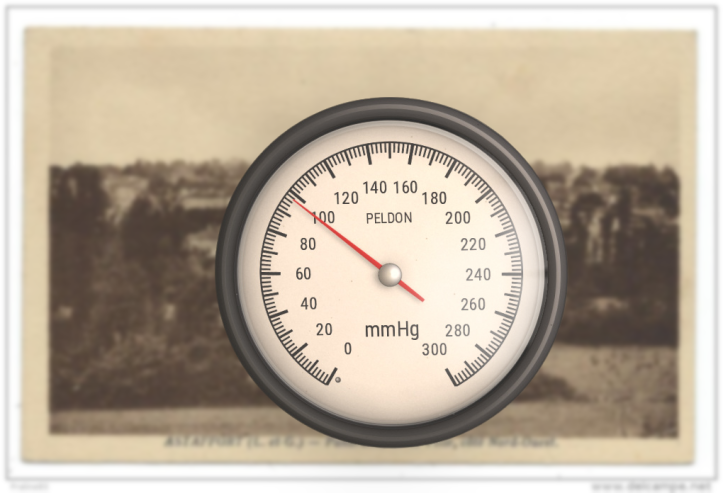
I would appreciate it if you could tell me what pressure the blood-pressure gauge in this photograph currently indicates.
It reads 98 mmHg
